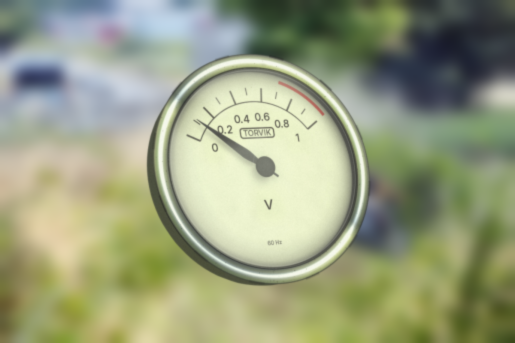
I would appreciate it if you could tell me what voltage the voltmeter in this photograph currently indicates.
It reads 0.1 V
